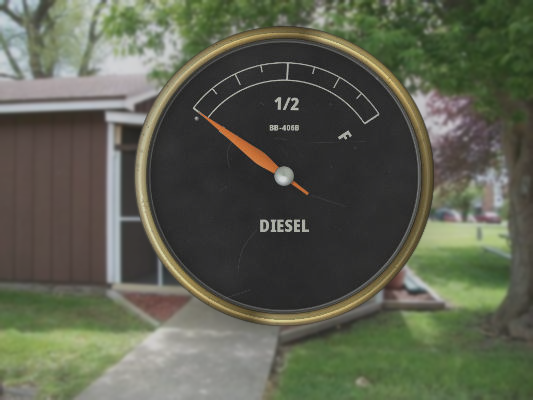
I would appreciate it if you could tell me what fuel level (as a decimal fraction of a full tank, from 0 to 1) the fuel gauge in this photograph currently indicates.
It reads 0
